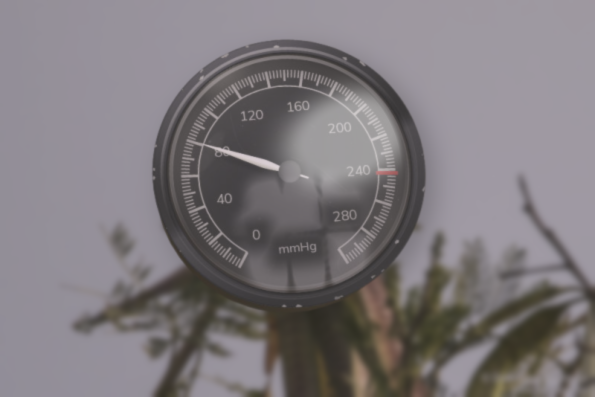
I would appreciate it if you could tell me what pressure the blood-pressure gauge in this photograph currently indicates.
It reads 80 mmHg
